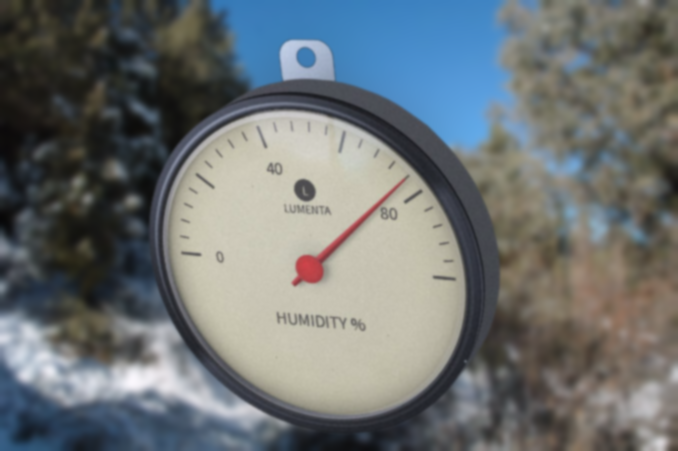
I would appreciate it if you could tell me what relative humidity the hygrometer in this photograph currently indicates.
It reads 76 %
